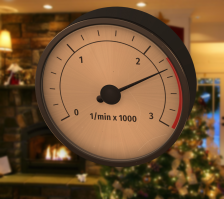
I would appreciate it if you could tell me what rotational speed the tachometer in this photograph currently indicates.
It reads 2300 rpm
